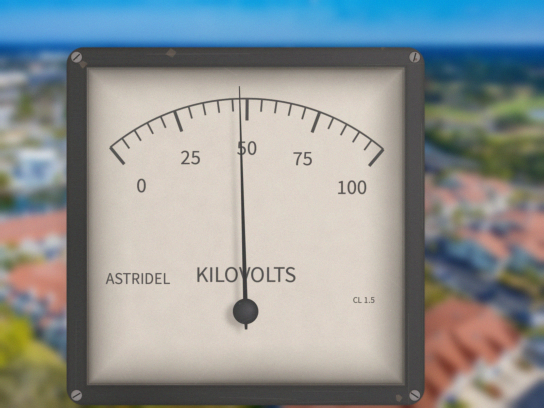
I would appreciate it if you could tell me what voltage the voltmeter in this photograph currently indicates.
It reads 47.5 kV
